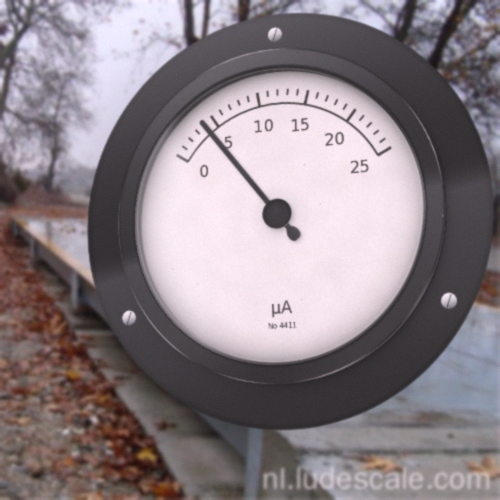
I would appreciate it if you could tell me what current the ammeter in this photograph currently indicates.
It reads 4 µA
